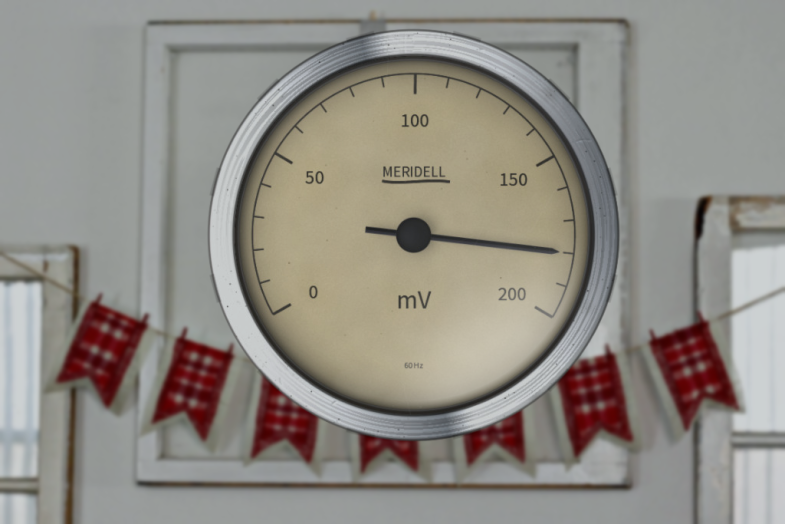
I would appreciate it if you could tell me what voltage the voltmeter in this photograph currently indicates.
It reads 180 mV
